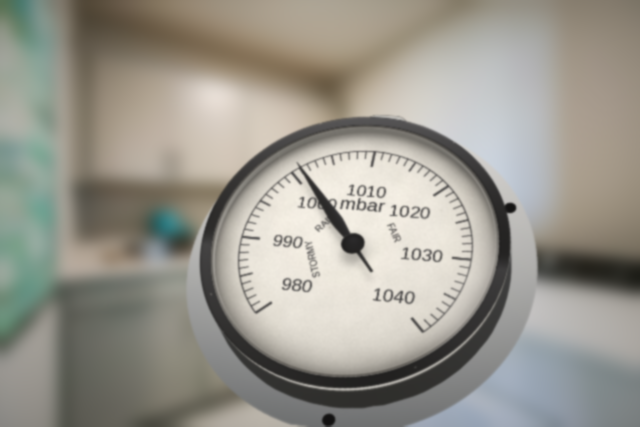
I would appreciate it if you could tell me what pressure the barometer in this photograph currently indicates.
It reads 1001 mbar
